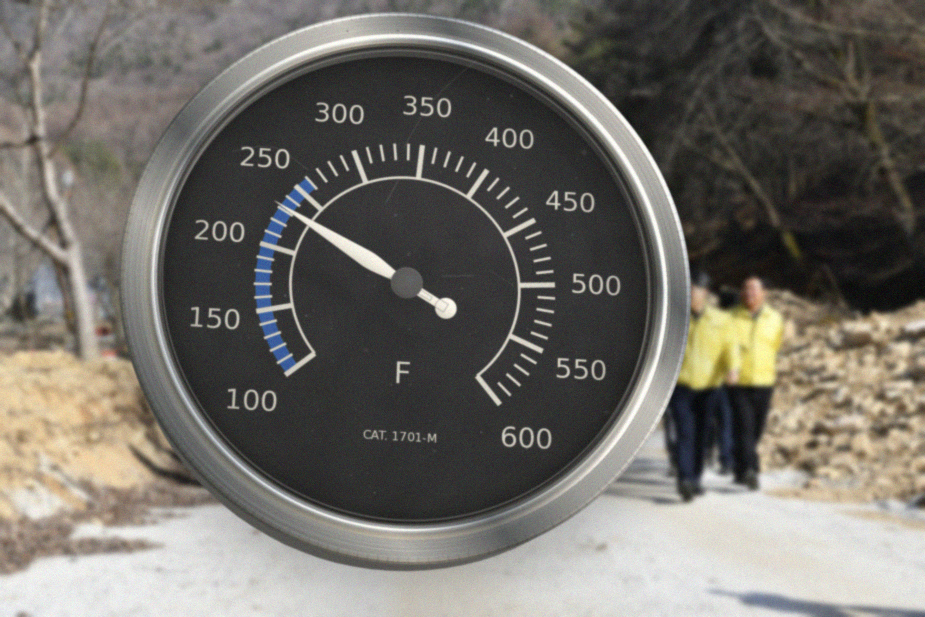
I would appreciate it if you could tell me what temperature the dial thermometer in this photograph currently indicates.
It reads 230 °F
